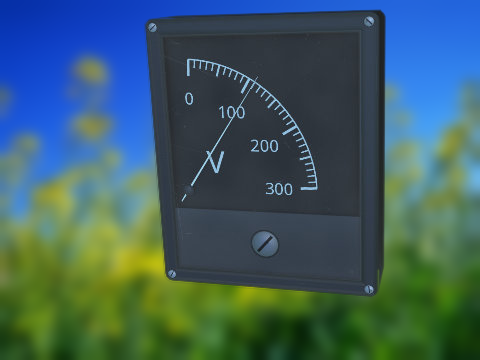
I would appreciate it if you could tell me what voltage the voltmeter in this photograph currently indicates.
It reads 110 V
